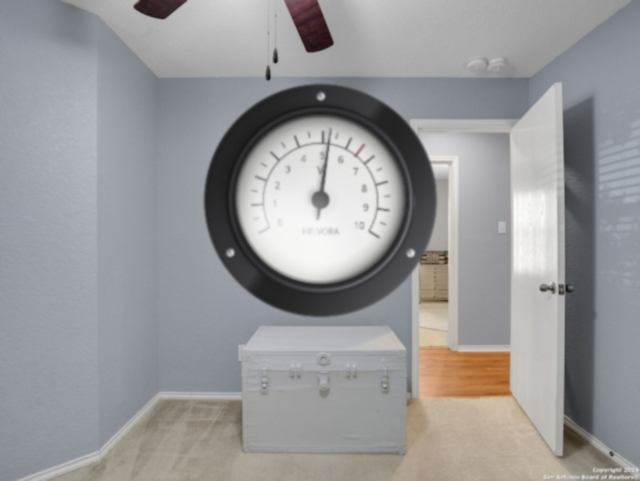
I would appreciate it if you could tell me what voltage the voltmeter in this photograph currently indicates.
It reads 5.25 V
